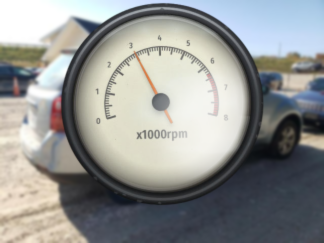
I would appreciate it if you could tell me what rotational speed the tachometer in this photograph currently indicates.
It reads 3000 rpm
